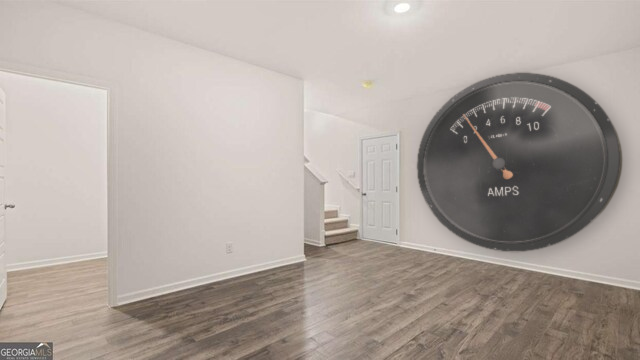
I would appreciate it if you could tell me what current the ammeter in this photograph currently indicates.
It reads 2 A
